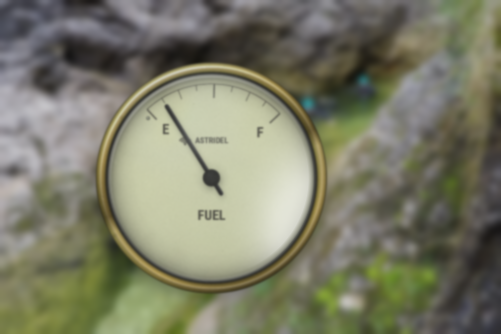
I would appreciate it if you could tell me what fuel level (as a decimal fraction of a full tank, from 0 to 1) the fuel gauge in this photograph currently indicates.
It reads 0.125
